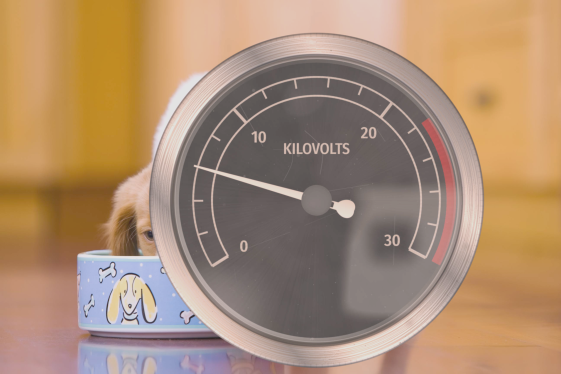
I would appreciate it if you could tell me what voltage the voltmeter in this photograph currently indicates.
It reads 6 kV
